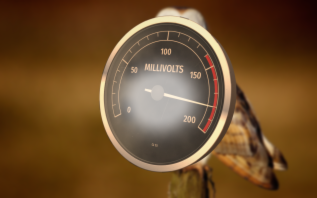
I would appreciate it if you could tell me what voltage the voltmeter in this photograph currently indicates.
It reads 180 mV
